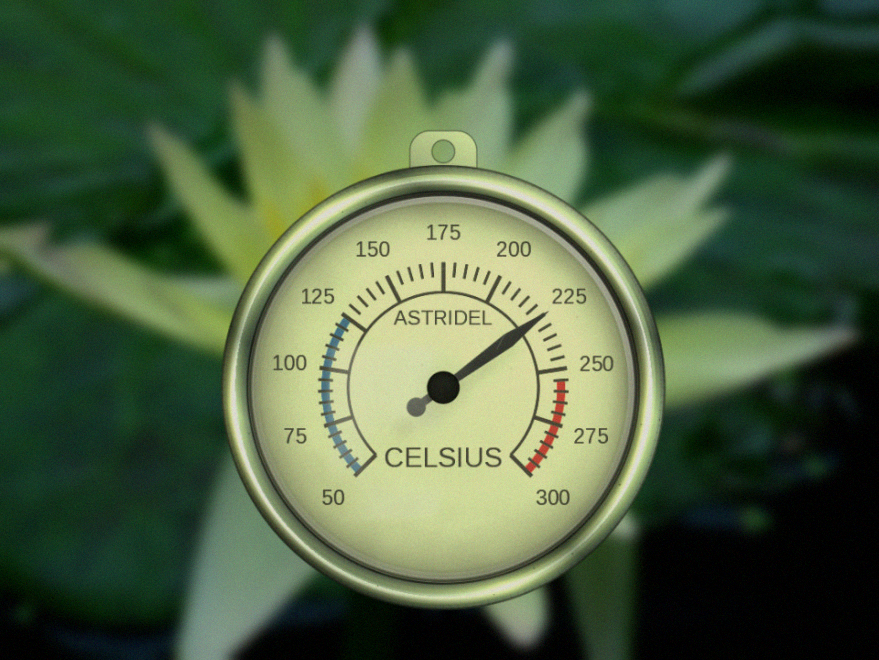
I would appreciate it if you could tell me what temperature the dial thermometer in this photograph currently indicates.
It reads 225 °C
